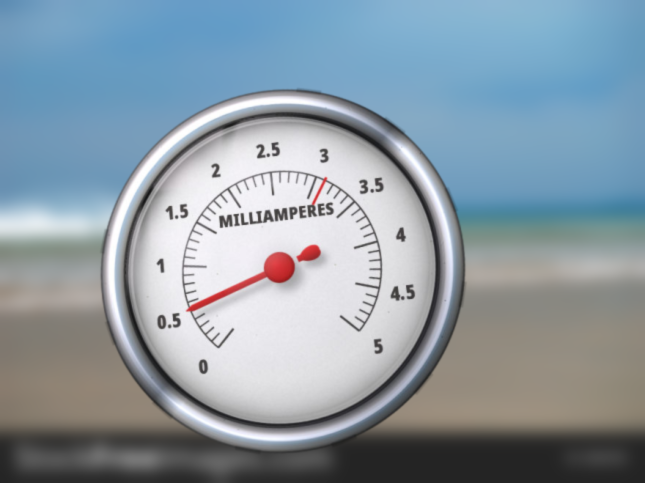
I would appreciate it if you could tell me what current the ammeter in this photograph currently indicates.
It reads 0.5 mA
